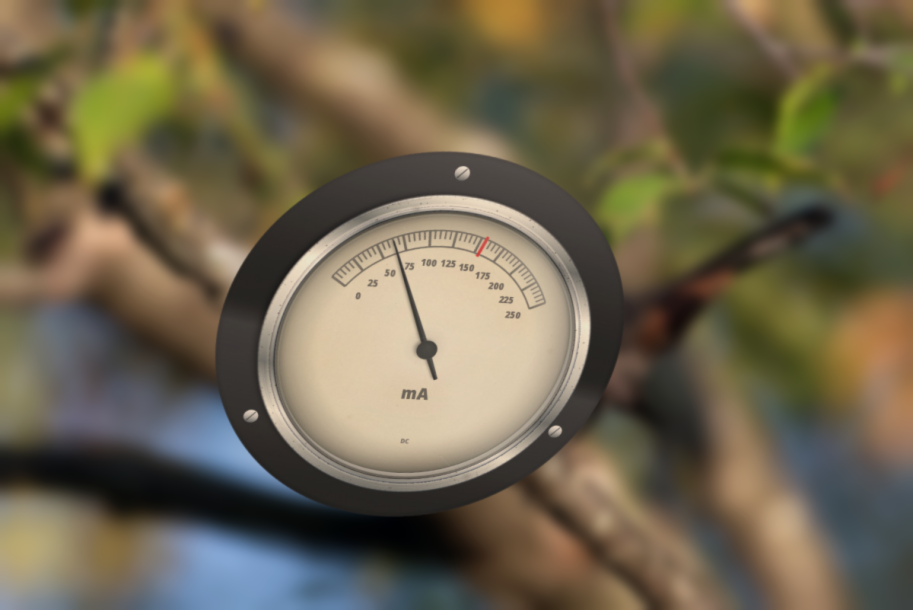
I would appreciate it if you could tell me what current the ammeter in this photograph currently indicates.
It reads 65 mA
